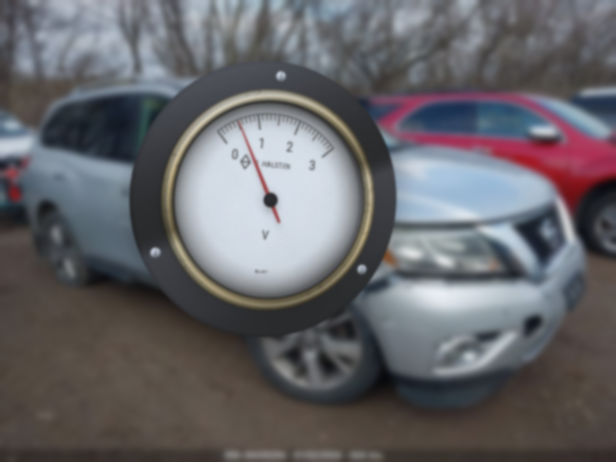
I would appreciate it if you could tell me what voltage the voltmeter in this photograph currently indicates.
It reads 0.5 V
